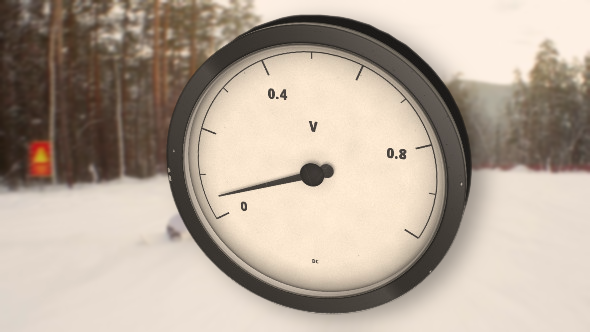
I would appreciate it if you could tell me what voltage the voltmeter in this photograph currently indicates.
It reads 0.05 V
